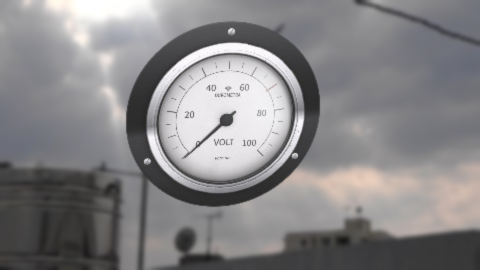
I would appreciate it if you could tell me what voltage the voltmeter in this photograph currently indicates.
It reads 0 V
